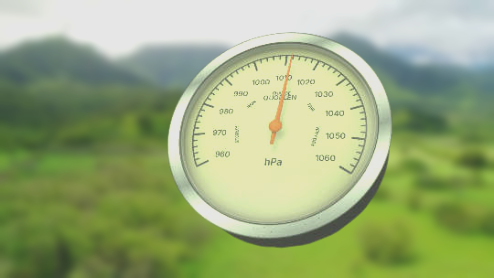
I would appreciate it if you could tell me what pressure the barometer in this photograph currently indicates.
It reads 1012 hPa
